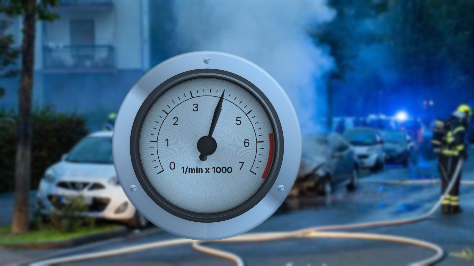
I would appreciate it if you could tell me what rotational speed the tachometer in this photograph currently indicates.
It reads 4000 rpm
